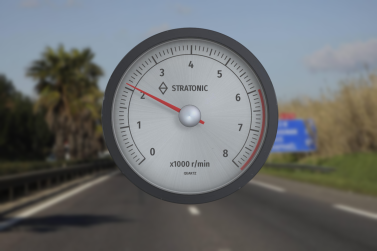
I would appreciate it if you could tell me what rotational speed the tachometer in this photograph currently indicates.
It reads 2100 rpm
